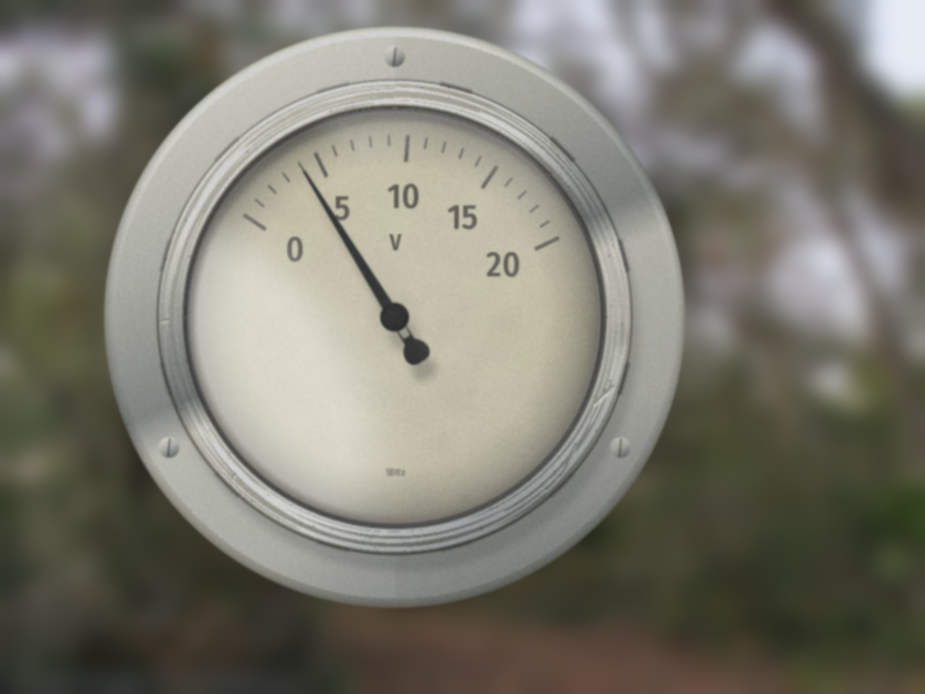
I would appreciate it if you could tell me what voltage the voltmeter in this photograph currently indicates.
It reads 4 V
